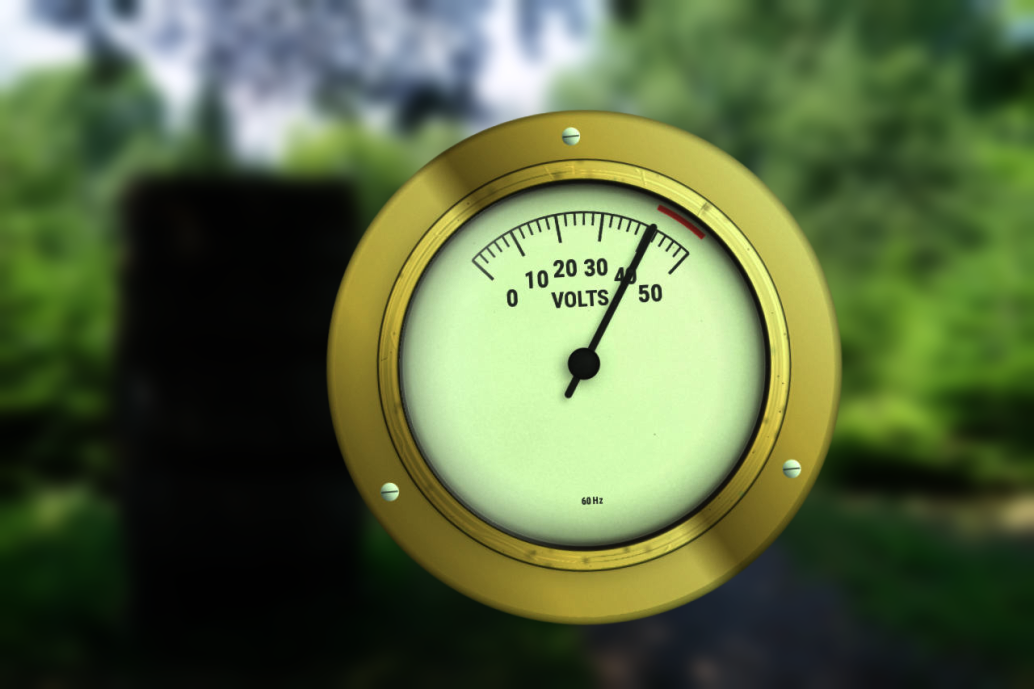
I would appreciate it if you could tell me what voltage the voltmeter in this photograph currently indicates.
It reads 41 V
